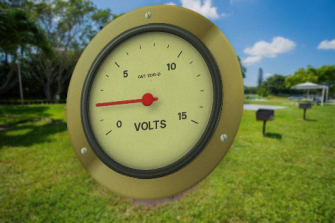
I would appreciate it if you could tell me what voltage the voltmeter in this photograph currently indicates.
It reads 2 V
